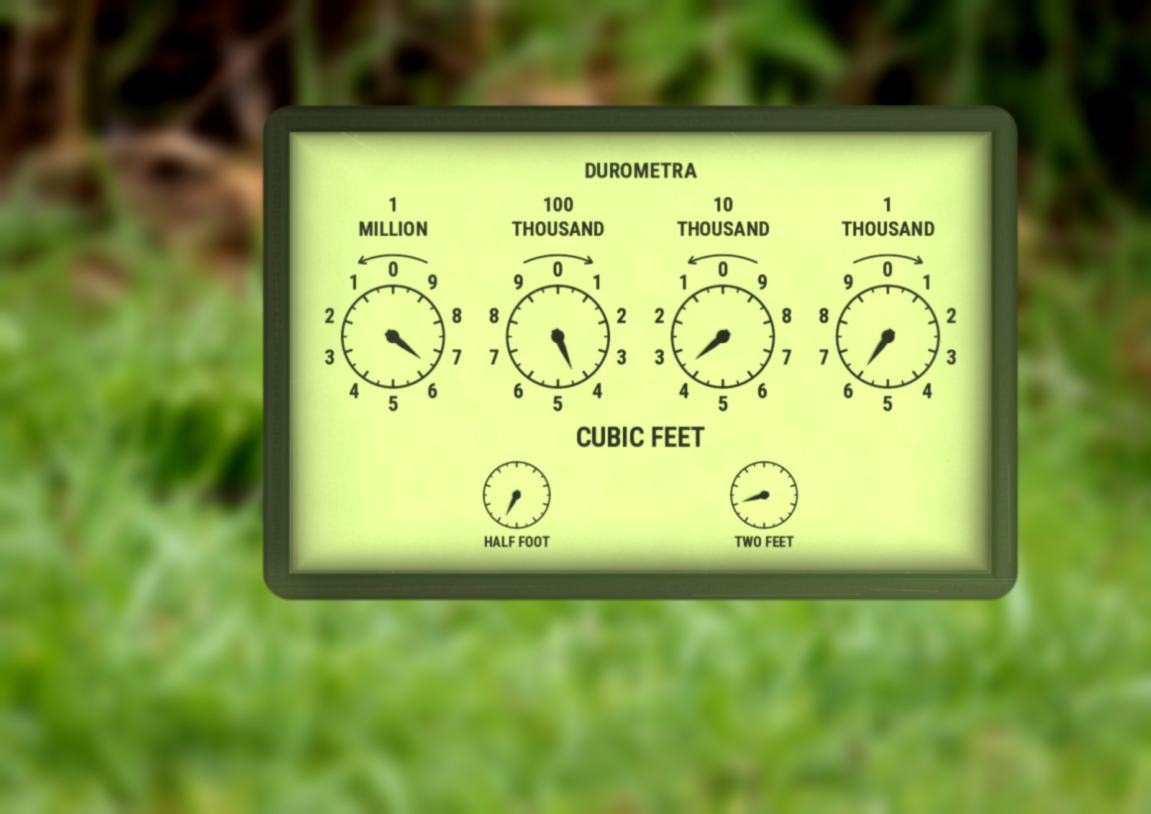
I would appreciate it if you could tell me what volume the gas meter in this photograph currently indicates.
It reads 643600 ft³
